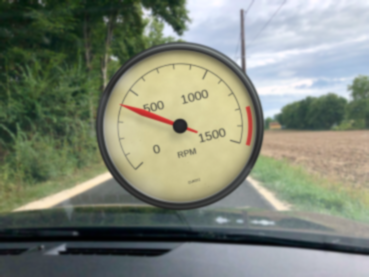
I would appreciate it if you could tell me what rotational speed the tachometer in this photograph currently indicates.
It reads 400 rpm
